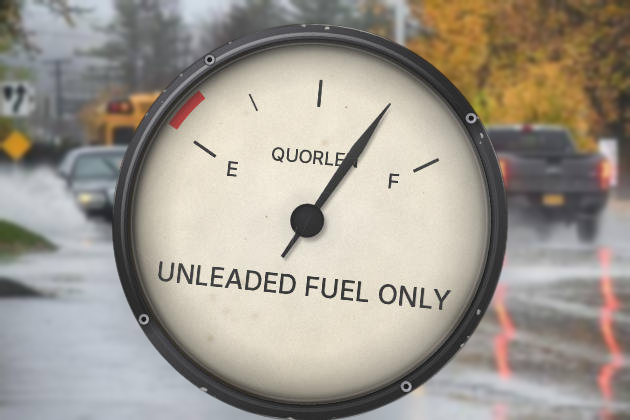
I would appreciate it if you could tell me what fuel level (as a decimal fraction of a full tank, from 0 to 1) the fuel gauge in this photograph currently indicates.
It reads 0.75
